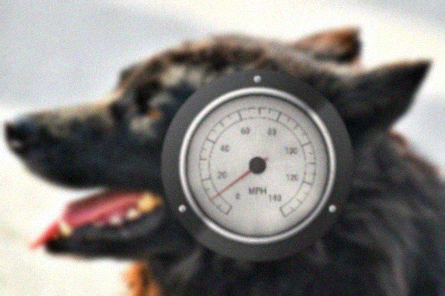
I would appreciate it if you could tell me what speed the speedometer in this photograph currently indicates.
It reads 10 mph
